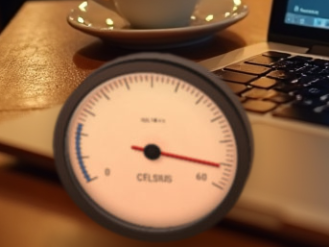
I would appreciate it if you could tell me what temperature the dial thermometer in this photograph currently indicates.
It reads 55 °C
